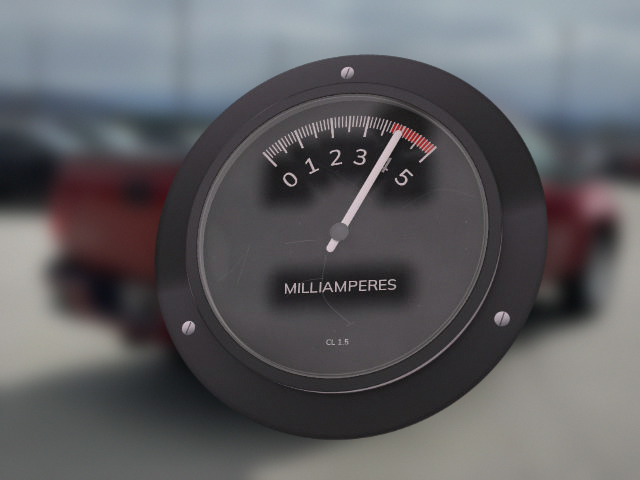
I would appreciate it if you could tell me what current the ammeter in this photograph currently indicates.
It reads 4 mA
